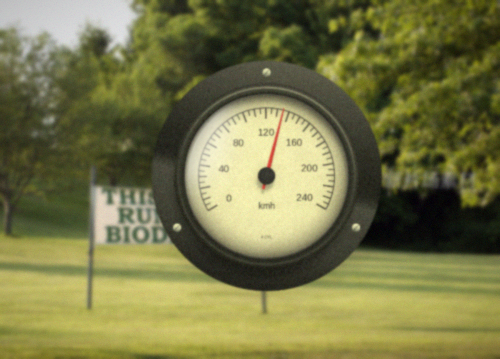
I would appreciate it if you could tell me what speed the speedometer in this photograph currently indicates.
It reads 135 km/h
